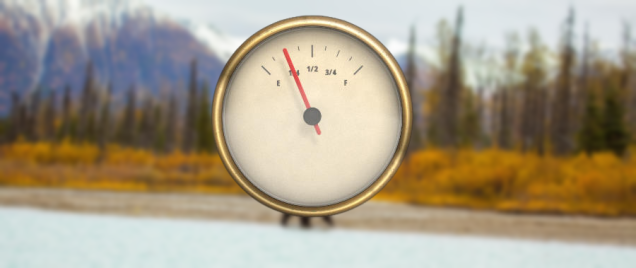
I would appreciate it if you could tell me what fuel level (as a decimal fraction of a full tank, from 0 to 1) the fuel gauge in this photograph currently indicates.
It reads 0.25
